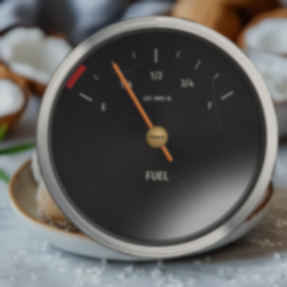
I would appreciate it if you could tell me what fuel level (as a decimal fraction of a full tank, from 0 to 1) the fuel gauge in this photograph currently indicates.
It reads 0.25
